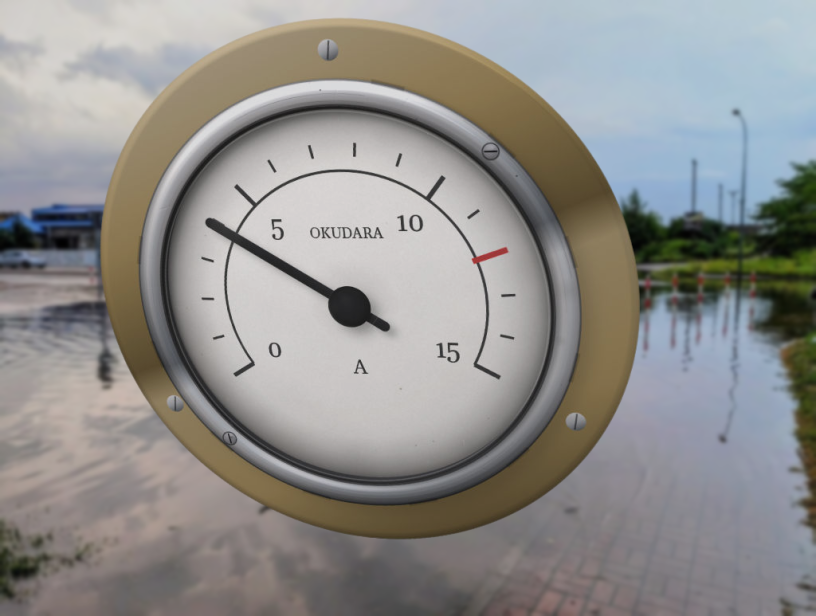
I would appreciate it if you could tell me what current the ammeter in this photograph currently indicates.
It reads 4 A
